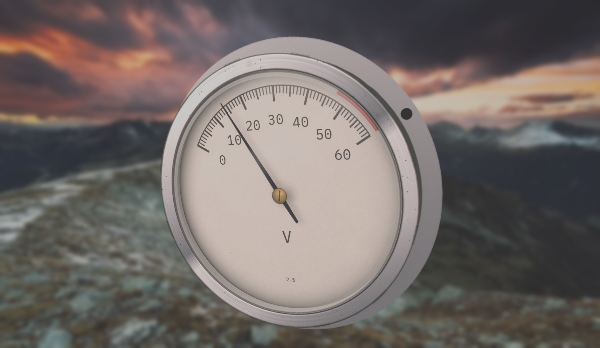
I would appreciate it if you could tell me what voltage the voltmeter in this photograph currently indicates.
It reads 15 V
